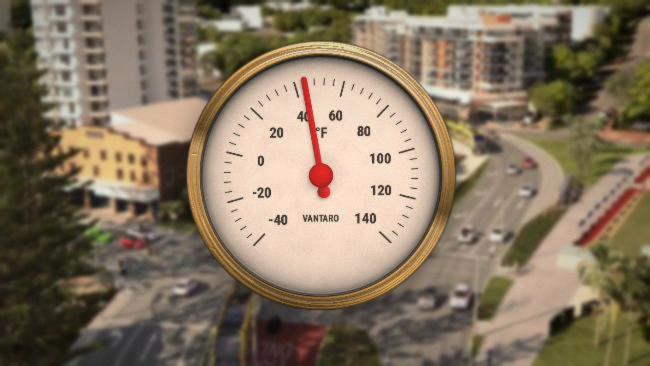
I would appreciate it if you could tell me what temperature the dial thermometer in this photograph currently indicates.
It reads 44 °F
